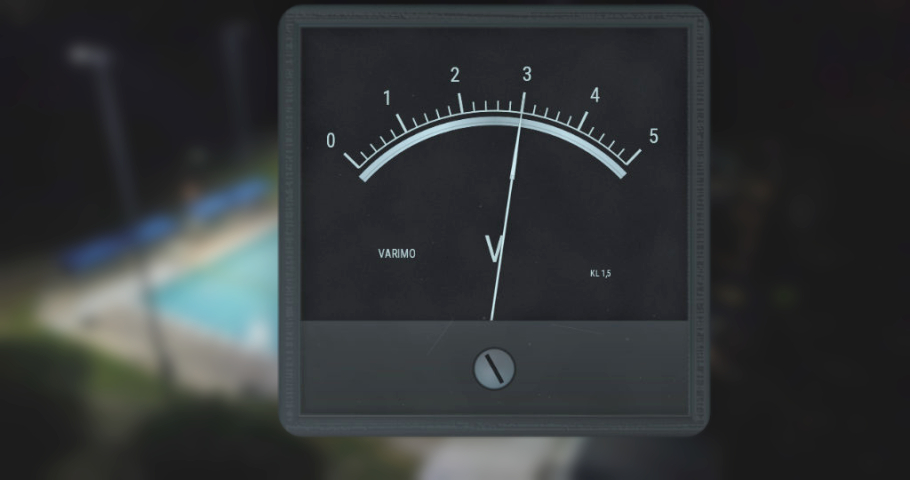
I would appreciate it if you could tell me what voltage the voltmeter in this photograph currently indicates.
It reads 3 V
